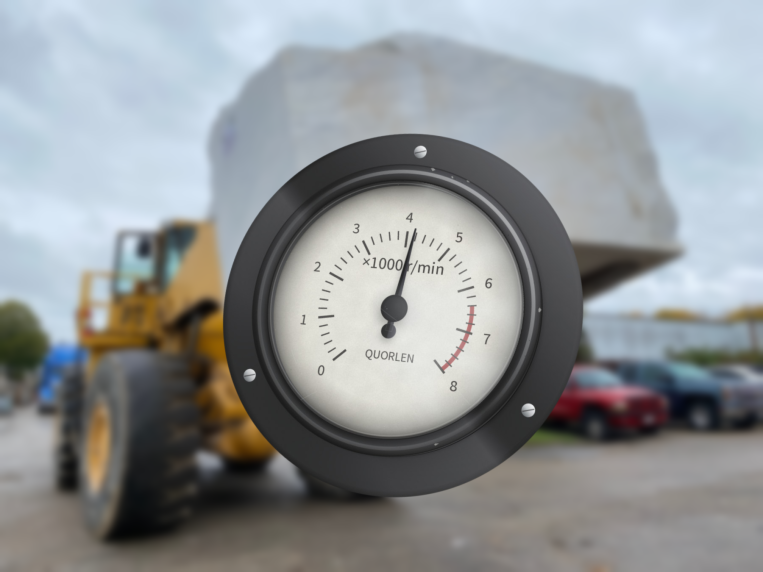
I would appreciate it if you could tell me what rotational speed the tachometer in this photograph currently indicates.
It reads 4200 rpm
